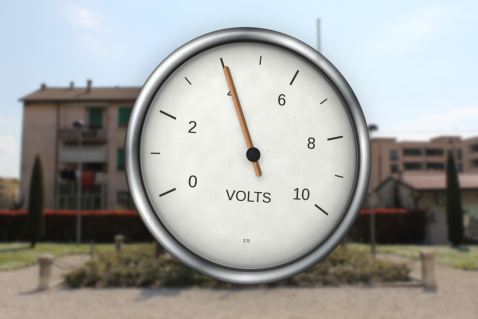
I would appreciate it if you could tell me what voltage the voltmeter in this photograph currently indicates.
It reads 4 V
